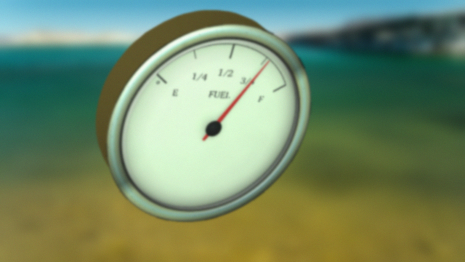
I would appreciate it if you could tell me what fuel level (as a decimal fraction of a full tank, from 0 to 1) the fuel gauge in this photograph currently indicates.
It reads 0.75
